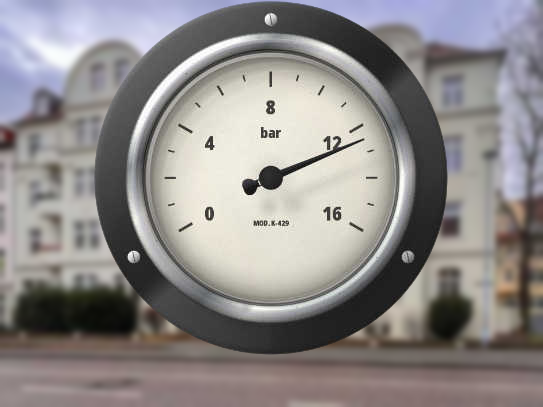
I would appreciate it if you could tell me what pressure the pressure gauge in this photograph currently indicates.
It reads 12.5 bar
